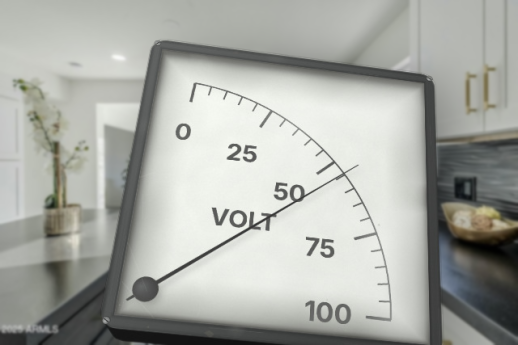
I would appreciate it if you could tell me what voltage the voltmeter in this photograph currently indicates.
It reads 55 V
